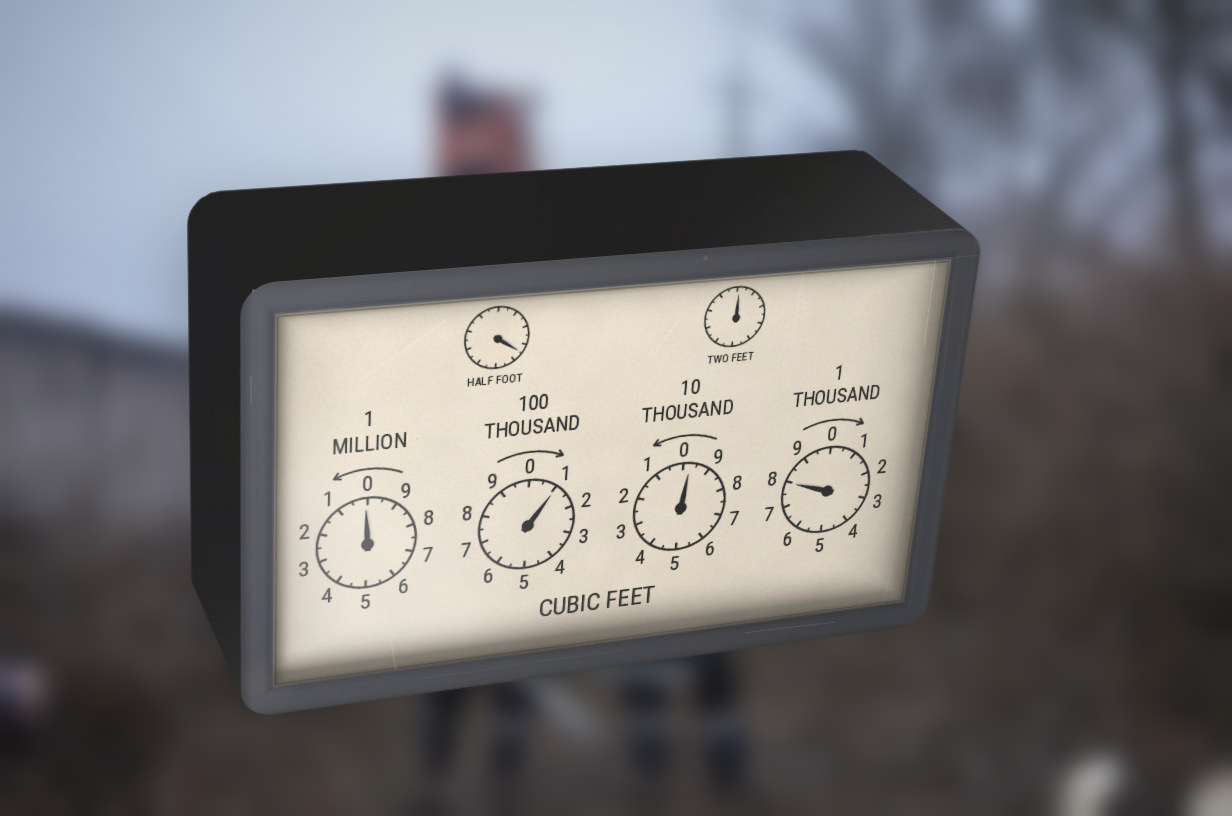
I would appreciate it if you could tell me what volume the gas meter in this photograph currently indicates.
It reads 9800 ft³
